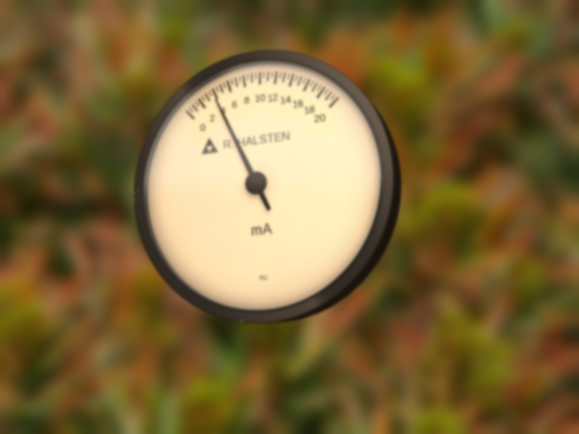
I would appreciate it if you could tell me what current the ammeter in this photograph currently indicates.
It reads 4 mA
